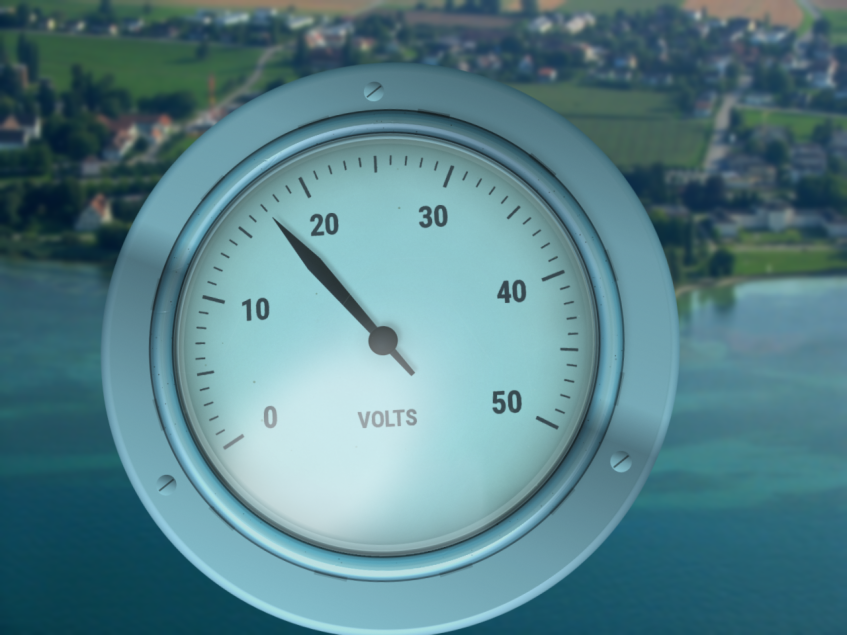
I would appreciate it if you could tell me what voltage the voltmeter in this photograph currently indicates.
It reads 17 V
